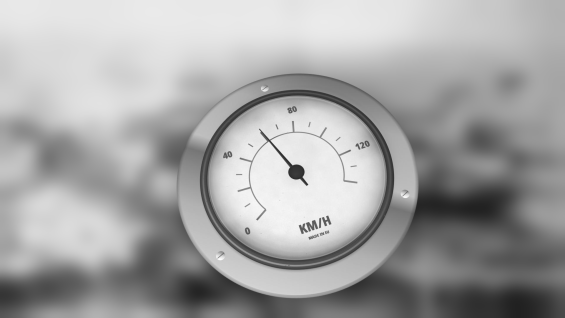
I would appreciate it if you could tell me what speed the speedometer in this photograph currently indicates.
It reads 60 km/h
